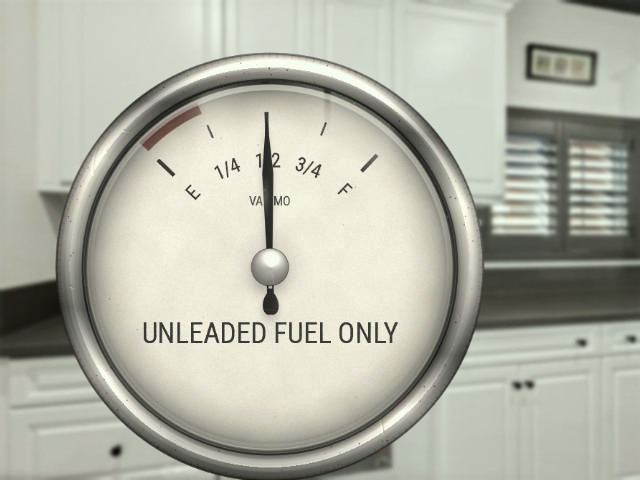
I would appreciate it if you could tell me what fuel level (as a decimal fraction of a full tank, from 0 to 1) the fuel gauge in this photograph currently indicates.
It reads 0.5
